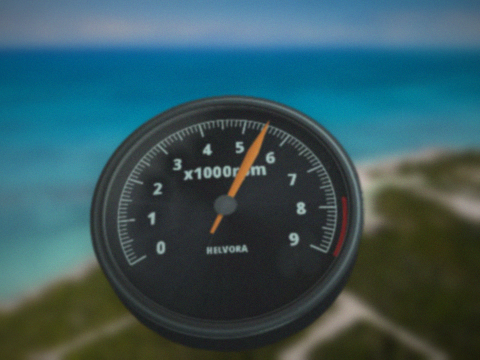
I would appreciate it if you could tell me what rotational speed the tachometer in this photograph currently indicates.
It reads 5500 rpm
